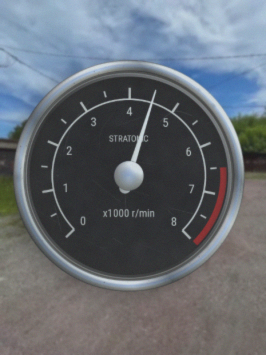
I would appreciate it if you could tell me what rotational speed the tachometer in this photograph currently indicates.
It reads 4500 rpm
